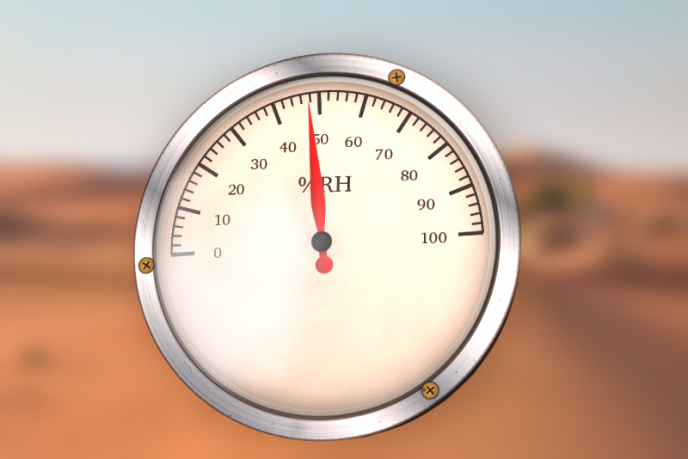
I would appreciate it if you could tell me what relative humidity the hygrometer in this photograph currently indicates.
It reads 48 %
